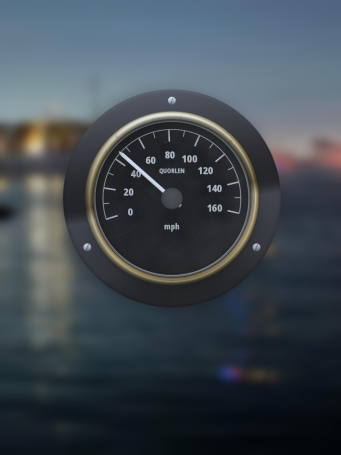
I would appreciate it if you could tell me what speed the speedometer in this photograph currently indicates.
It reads 45 mph
